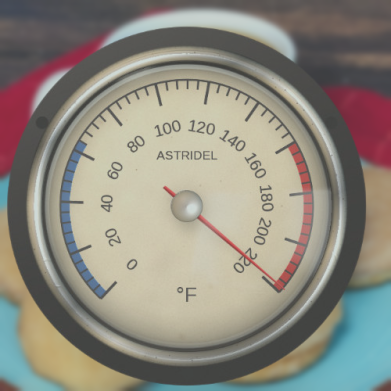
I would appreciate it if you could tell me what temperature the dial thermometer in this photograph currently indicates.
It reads 218 °F
